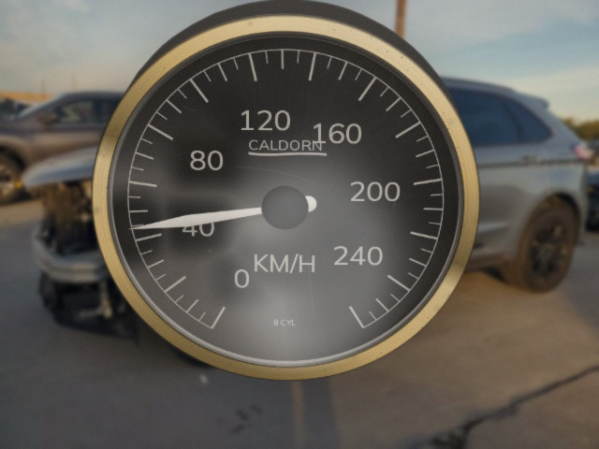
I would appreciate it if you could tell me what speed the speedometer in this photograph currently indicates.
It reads 45 km/h
